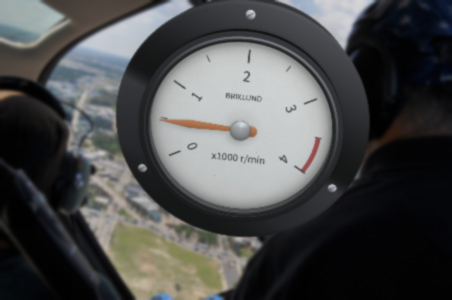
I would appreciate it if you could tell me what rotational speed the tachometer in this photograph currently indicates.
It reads 500 rpm
